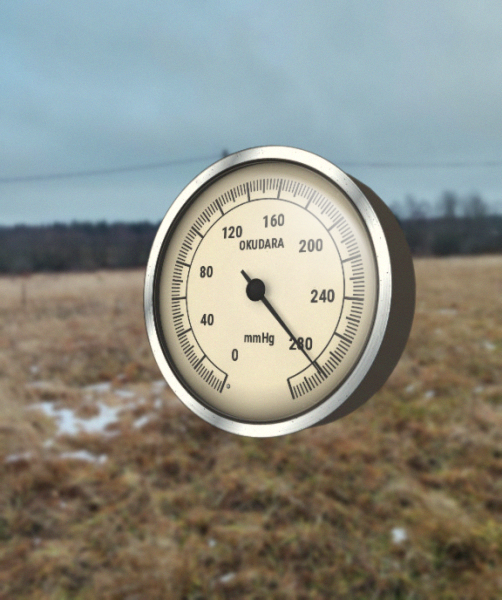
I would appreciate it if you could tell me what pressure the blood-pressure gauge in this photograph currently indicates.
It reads 280 mmHg
